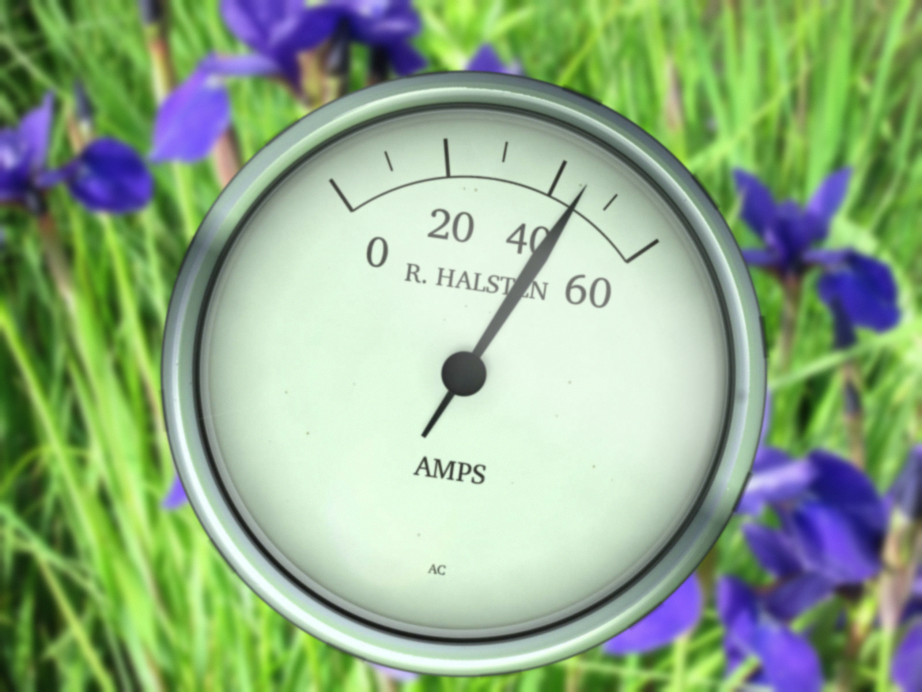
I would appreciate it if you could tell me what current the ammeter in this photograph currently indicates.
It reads 45 A
